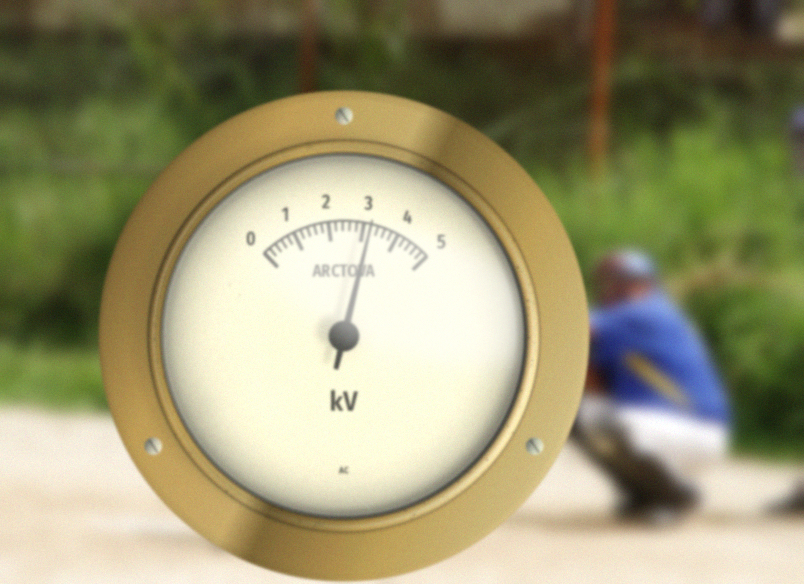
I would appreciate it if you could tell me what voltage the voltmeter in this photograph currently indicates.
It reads 3.2 kV
